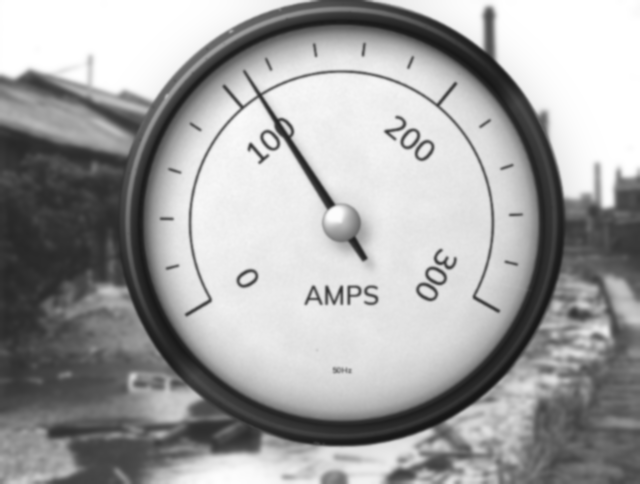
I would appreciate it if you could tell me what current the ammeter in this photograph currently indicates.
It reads 110 A
